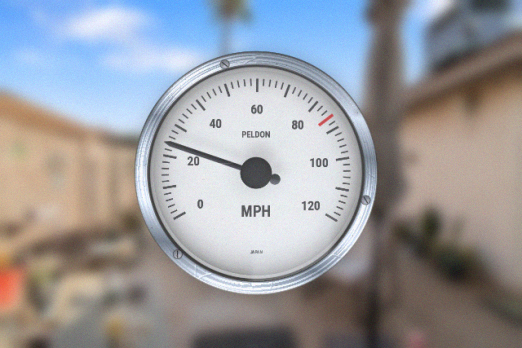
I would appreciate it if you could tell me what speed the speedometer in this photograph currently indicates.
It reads 24 mph
